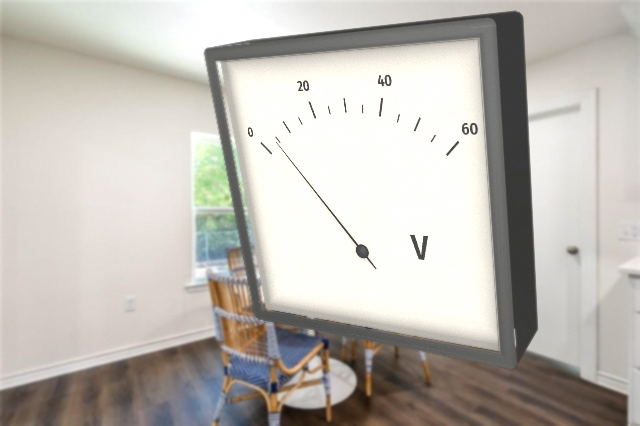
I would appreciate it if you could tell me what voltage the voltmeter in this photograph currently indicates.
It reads 5 V
